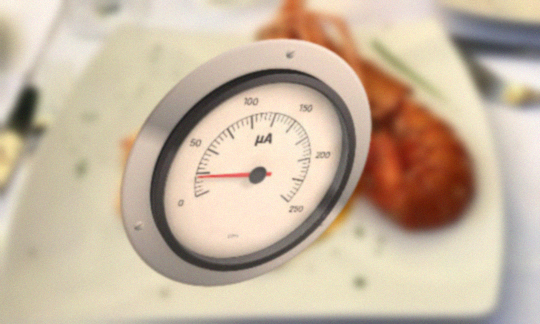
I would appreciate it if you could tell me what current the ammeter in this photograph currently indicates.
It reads 25 µA
